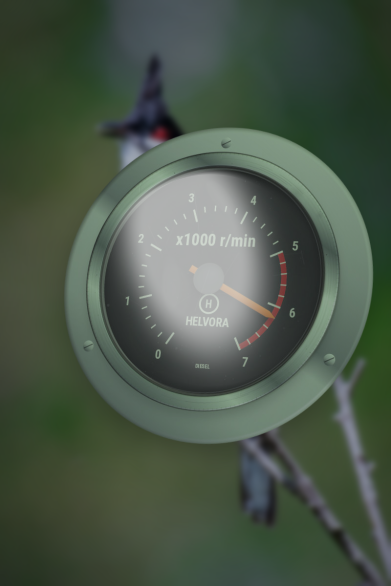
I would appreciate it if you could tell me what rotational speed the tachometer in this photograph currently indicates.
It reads 6200 rpm
